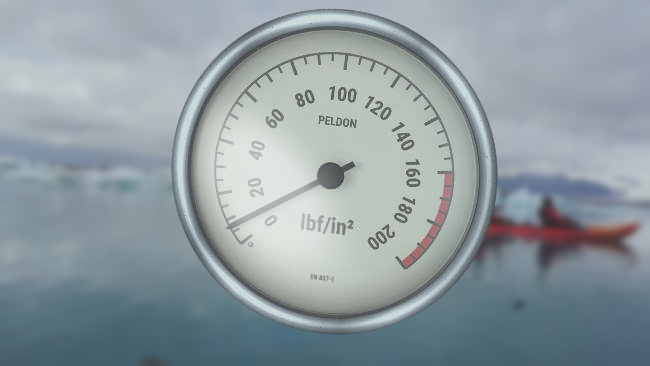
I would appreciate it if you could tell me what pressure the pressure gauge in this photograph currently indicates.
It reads 7.5 psi
